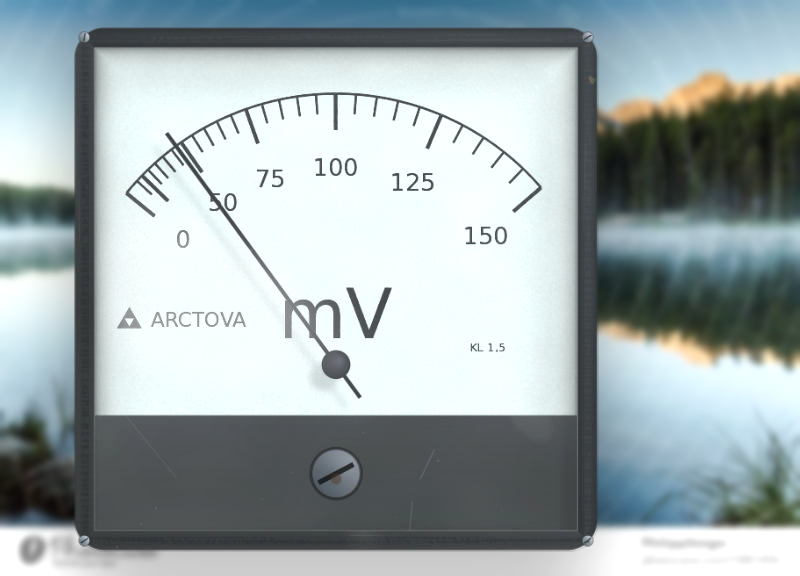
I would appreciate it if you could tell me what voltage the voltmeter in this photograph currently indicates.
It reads 47.5 mV
